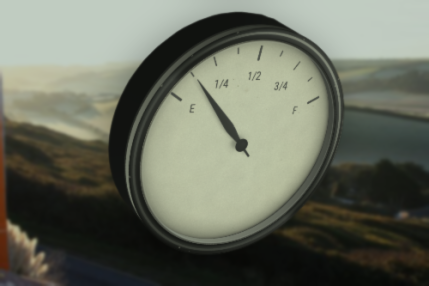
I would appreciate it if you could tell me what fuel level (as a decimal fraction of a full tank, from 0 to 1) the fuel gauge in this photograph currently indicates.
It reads 0.125
